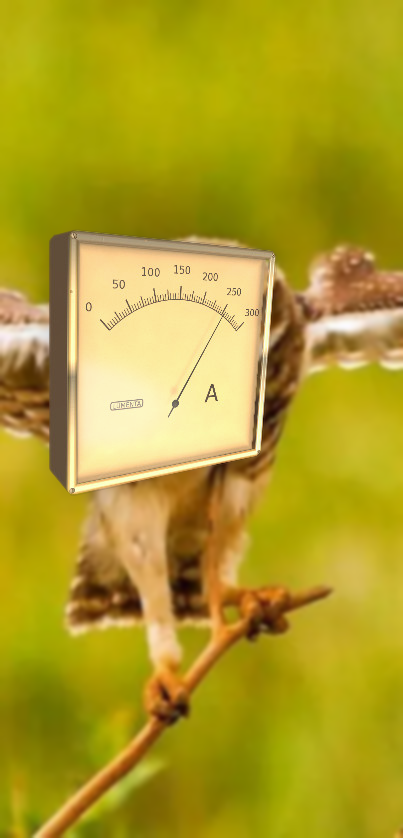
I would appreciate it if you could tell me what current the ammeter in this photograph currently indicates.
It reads 250 A
